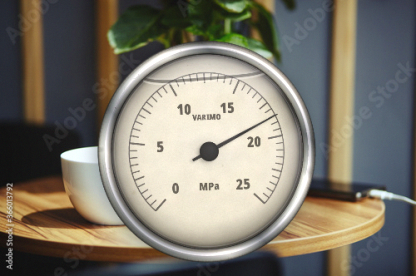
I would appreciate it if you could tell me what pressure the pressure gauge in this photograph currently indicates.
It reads 18.5 MPa
